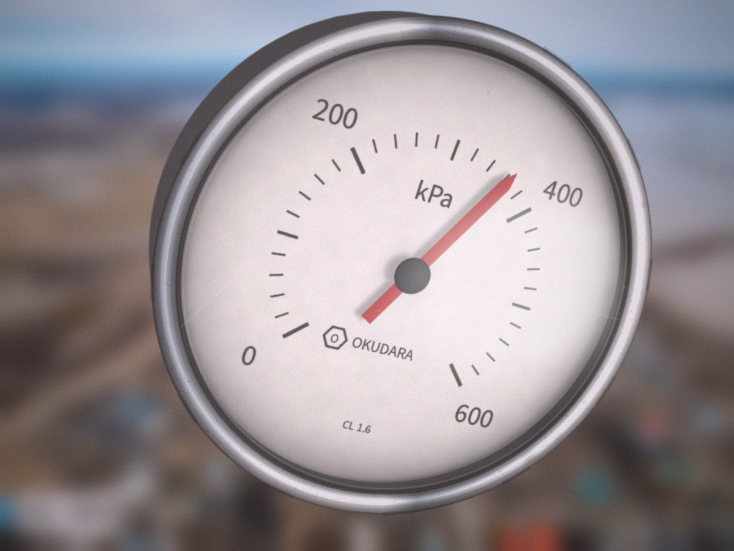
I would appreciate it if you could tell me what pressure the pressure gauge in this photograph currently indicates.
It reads 360 kPa
